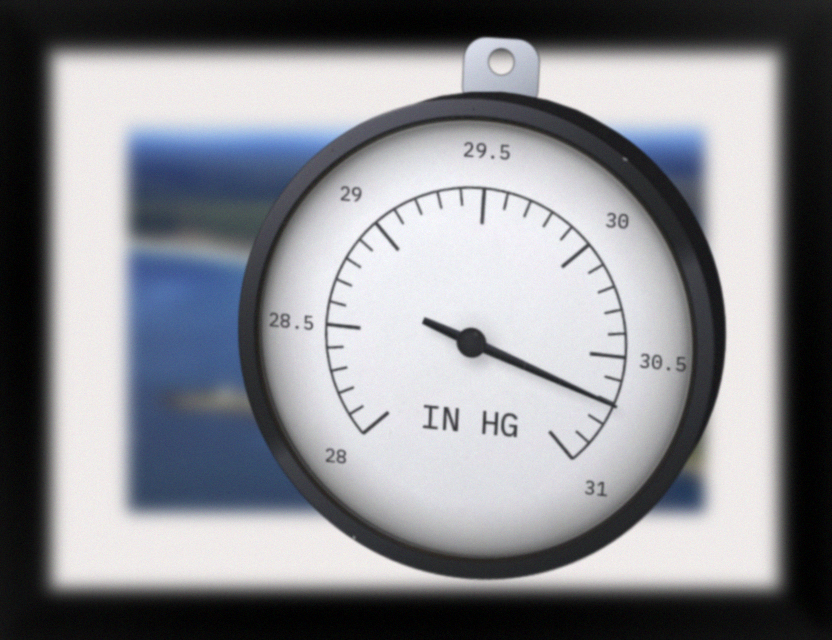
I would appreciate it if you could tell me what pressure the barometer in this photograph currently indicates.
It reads 30.7 inHg
